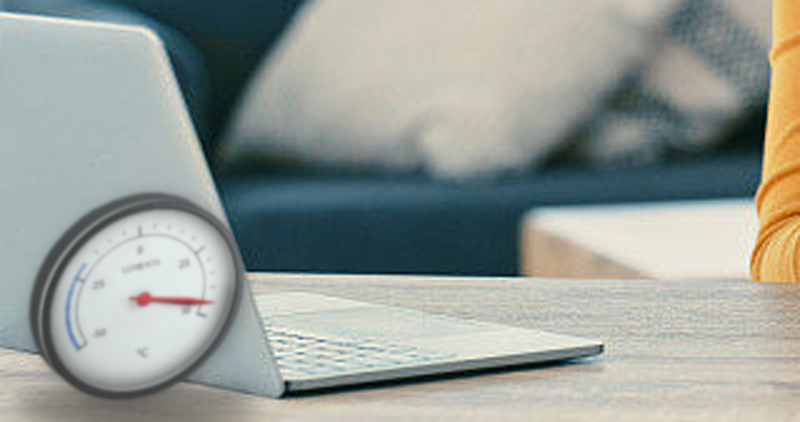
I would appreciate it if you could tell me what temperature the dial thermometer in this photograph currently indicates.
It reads 45 °C
